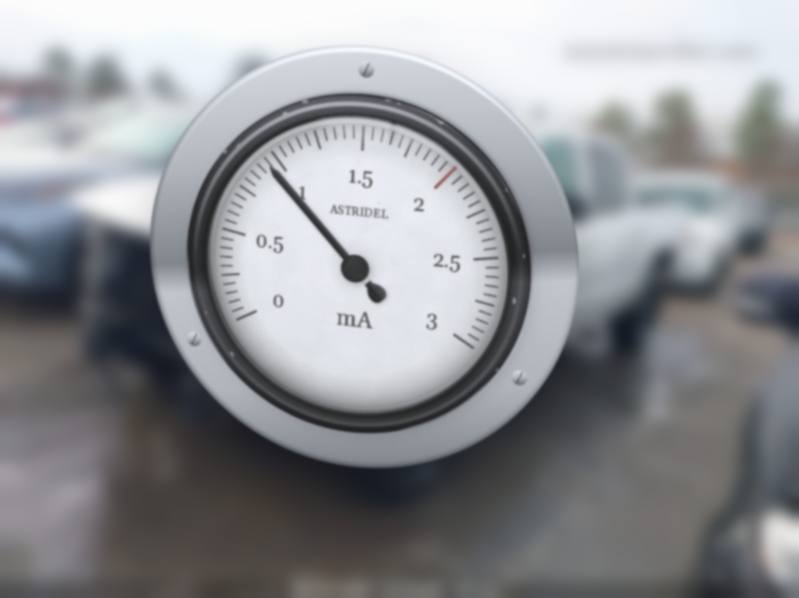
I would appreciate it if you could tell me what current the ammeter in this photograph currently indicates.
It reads 0.95 mA
